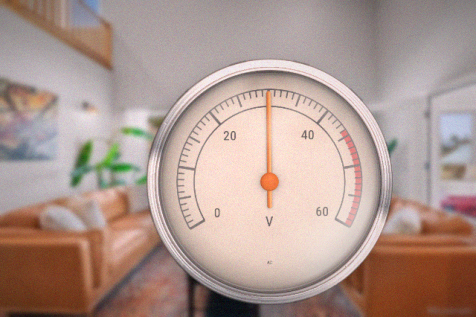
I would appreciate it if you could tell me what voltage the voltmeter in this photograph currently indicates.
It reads 30 V
